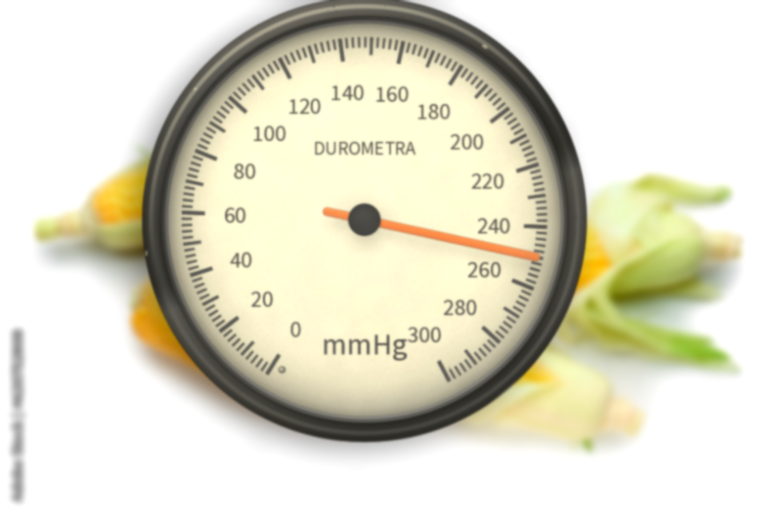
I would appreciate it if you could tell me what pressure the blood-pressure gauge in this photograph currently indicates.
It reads 250 mmHg
